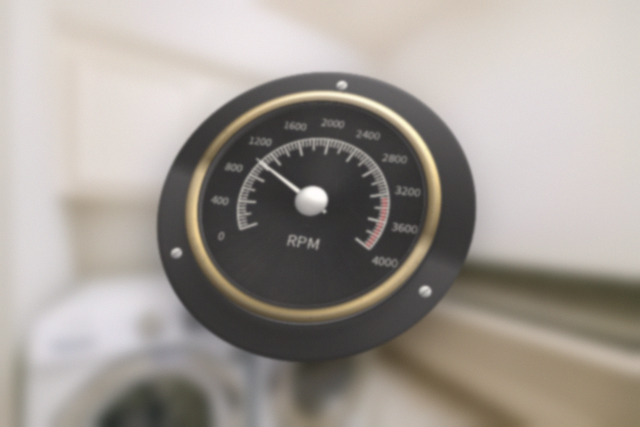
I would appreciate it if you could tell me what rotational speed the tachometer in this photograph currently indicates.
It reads 1000 rpm
